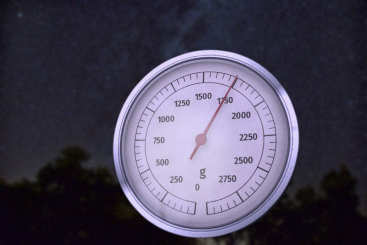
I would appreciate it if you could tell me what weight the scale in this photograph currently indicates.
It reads 1750 g
